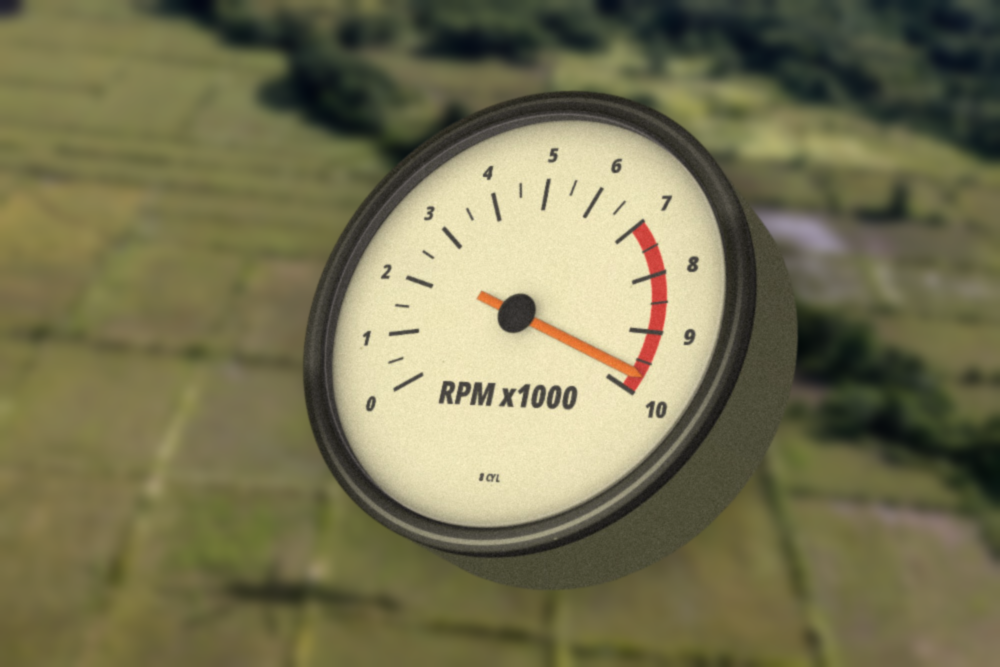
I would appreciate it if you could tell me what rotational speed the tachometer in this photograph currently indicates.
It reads 9750 rpm
